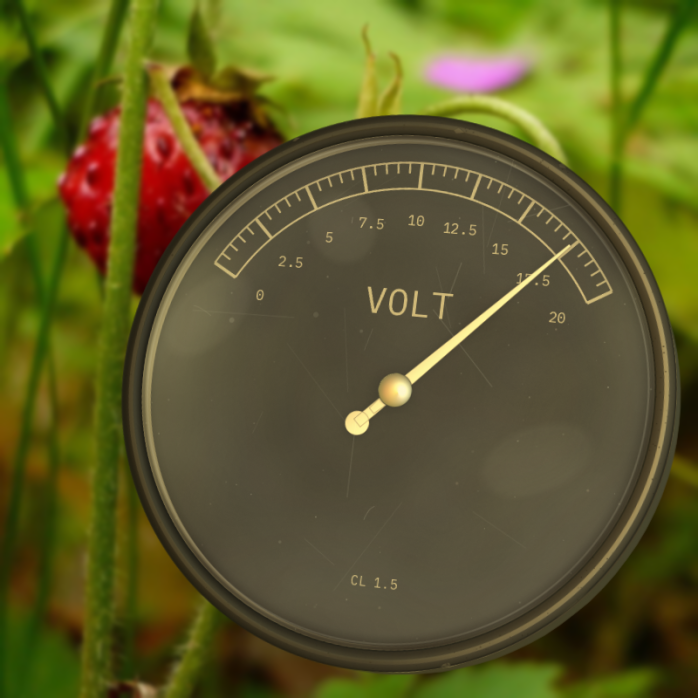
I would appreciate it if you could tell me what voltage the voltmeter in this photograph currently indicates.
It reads 17.5 V
